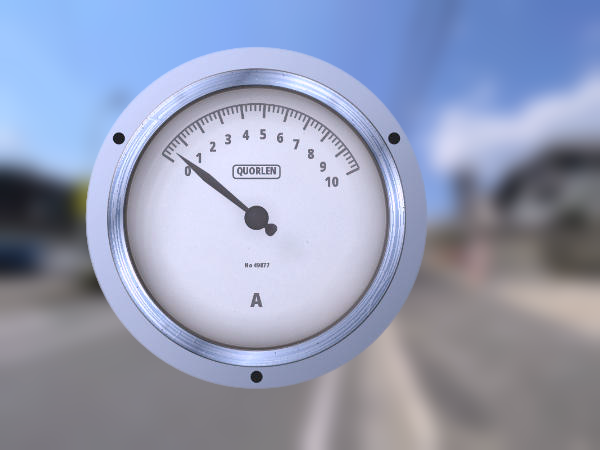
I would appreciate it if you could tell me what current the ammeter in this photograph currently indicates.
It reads 0.4 A
